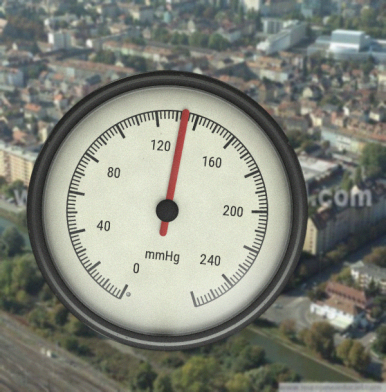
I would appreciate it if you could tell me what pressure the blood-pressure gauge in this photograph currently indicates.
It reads 134 mmHg
